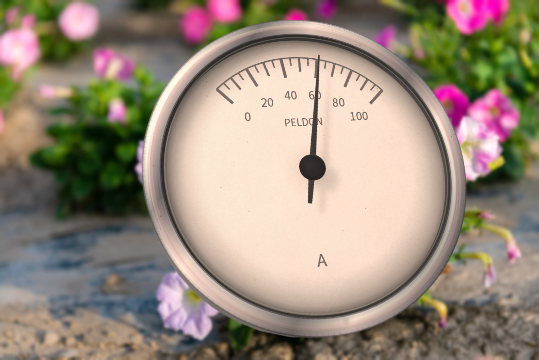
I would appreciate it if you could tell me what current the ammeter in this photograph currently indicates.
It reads 60 A
